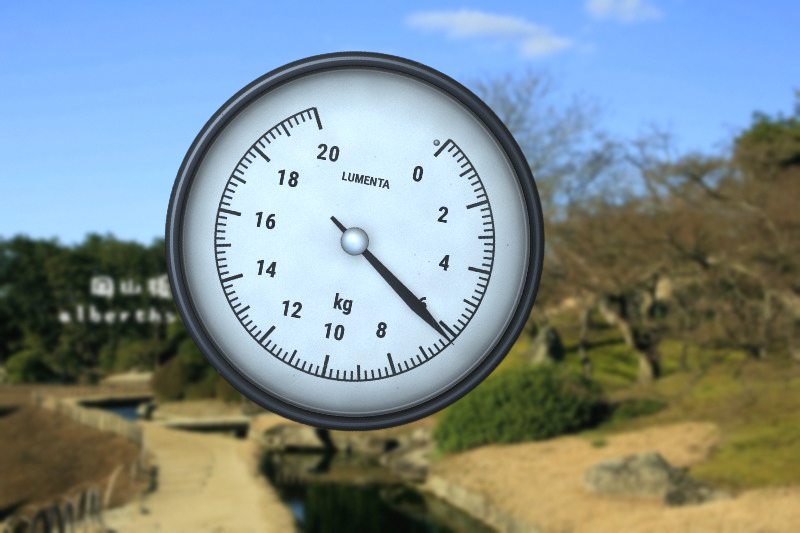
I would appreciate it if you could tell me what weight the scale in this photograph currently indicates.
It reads 6.2 kg
